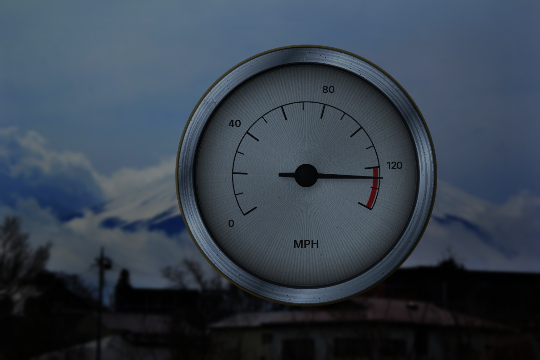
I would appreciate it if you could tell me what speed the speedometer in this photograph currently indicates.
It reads 125 mph
